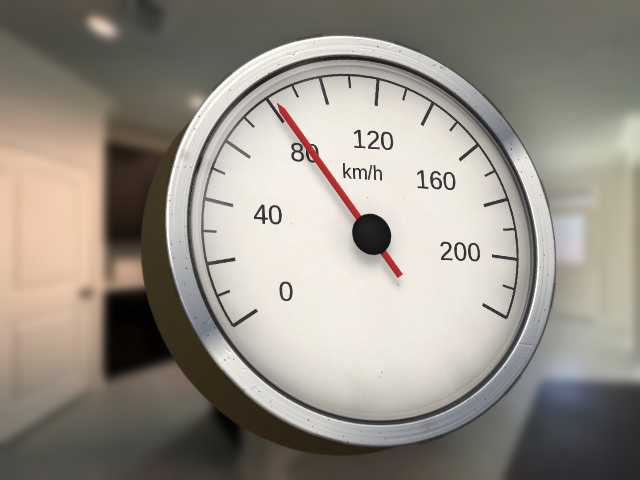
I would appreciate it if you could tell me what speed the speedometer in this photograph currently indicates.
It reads 80 km/h
